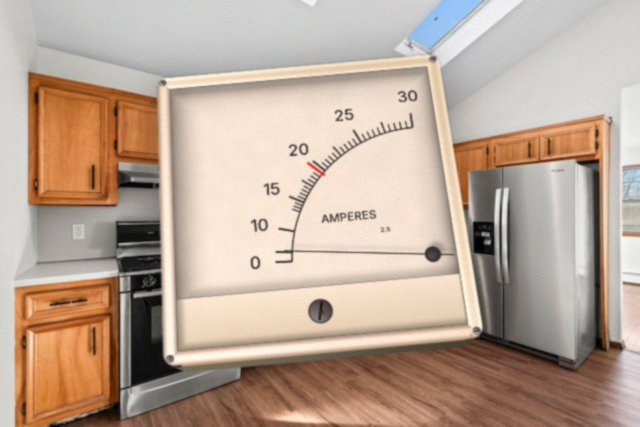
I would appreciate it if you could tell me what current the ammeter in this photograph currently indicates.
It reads 5 A
